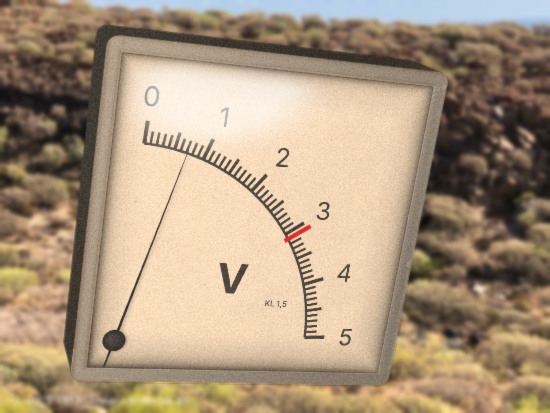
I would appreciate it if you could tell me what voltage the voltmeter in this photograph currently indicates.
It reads 0.7 V
